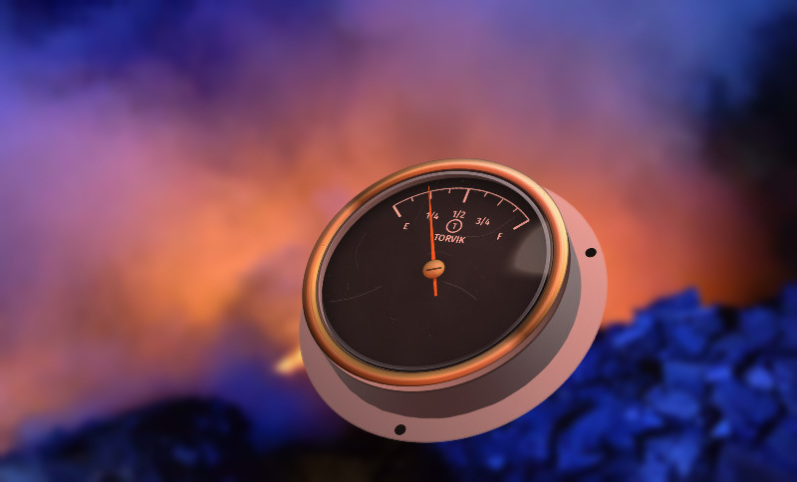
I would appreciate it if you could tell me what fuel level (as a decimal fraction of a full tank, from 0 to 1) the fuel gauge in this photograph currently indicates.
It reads 0.25
